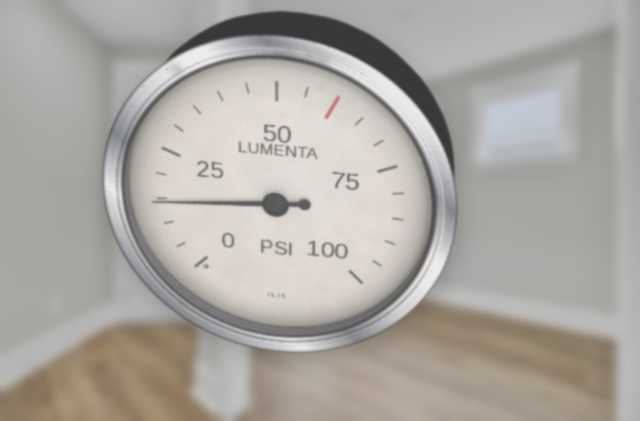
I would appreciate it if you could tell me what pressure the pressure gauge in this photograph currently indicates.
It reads 15 psi
